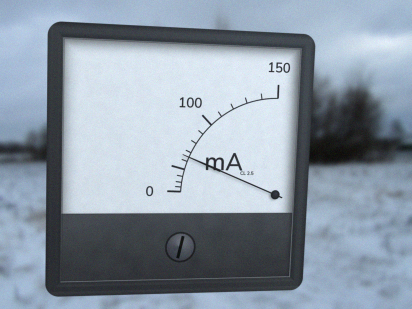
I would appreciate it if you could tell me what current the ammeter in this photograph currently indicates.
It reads 65 mA
